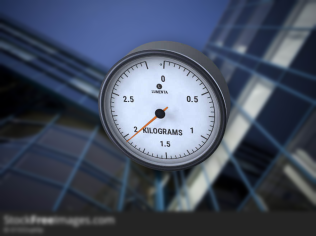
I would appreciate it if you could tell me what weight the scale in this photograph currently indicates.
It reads 1.95 kg
